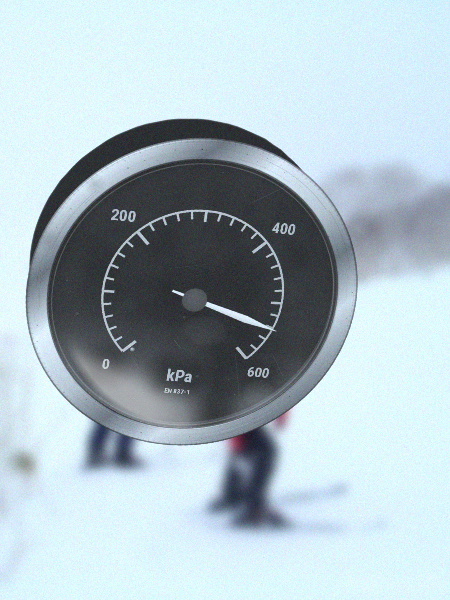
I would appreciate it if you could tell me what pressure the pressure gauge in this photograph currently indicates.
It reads 540 kPa
